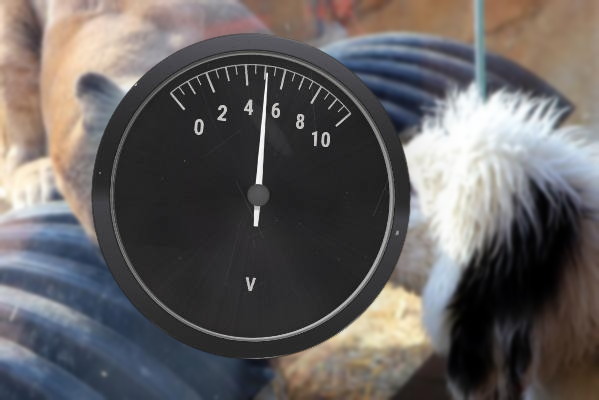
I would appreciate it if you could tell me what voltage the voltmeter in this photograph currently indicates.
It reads 5 V
